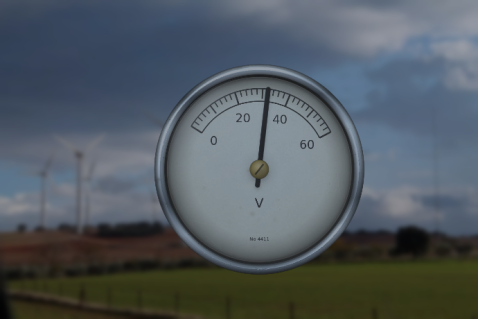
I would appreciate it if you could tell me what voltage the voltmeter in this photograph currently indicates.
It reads 32 V
